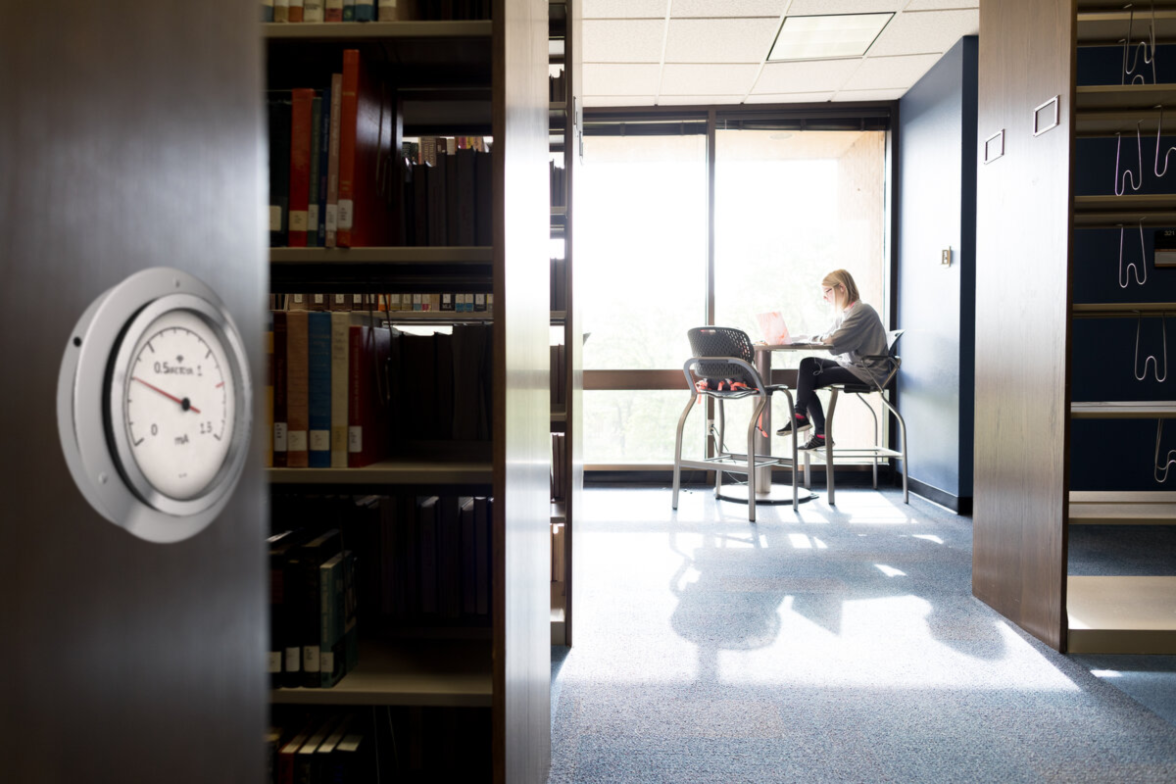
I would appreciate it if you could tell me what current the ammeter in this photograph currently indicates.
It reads 0.3 mA
